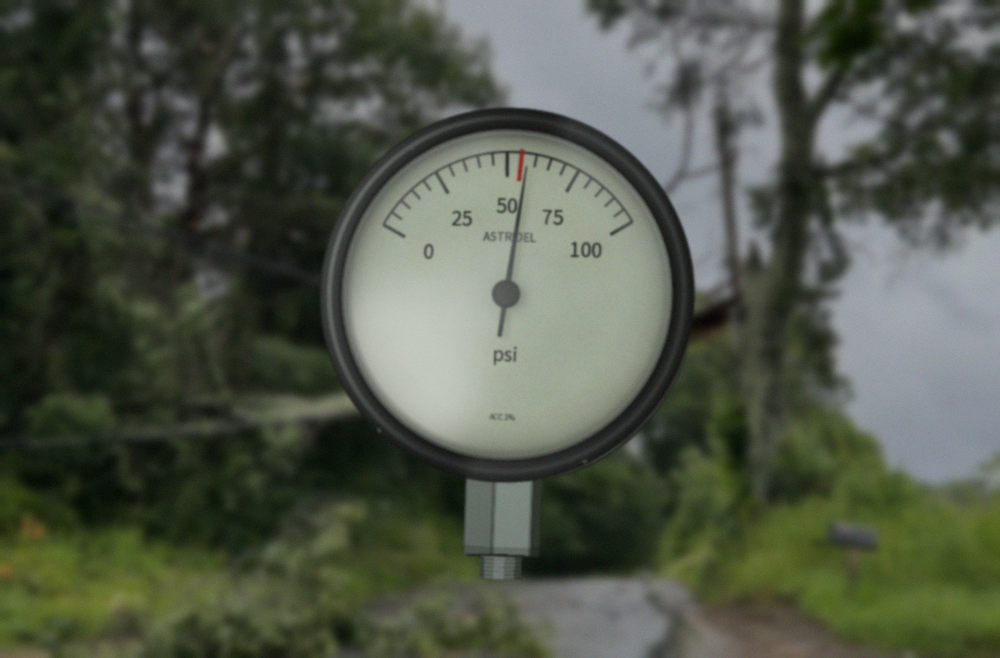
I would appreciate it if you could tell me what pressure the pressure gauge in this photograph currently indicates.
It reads 57.5 psi
